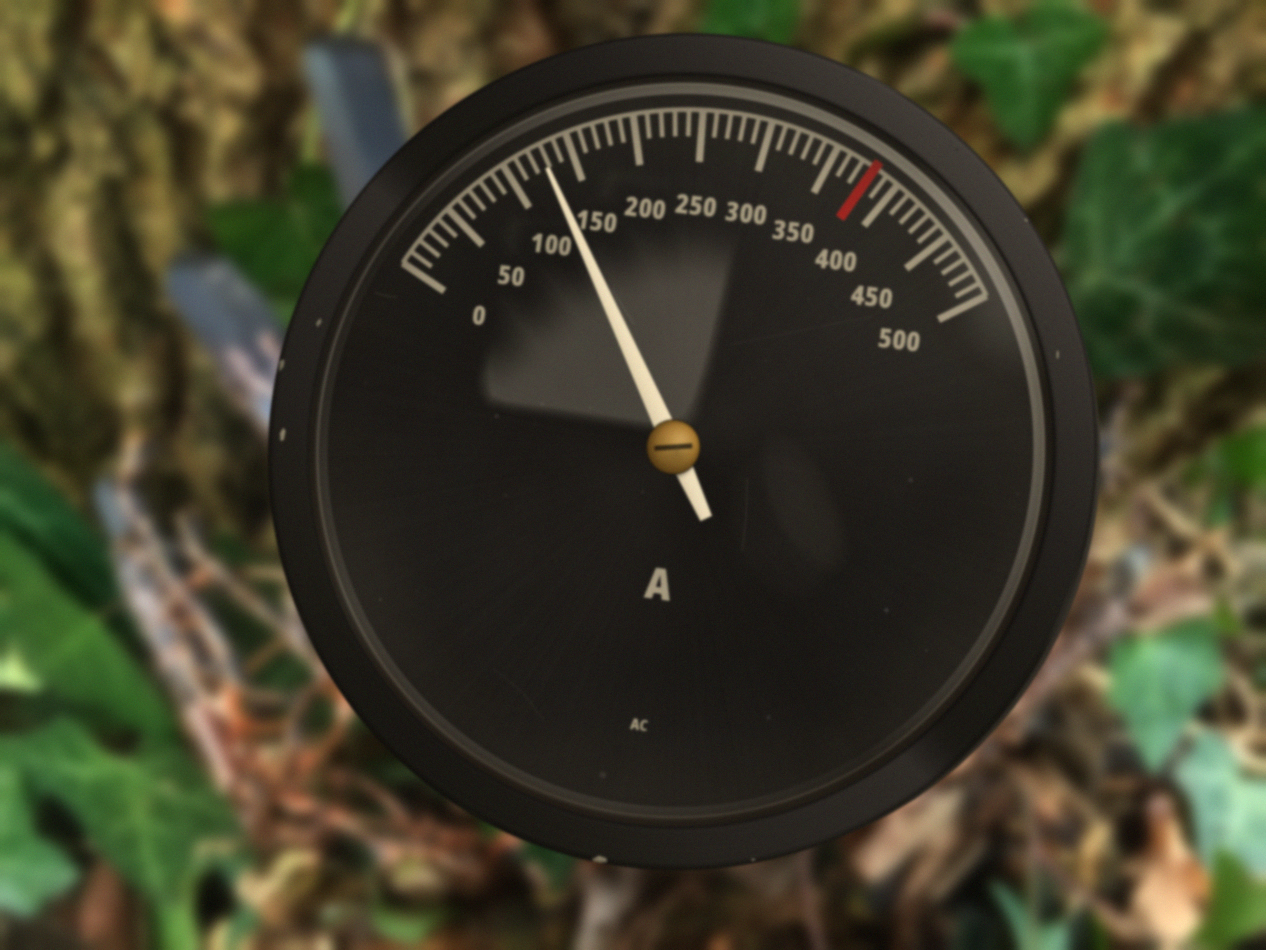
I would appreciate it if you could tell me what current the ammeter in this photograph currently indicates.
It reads 130 A
